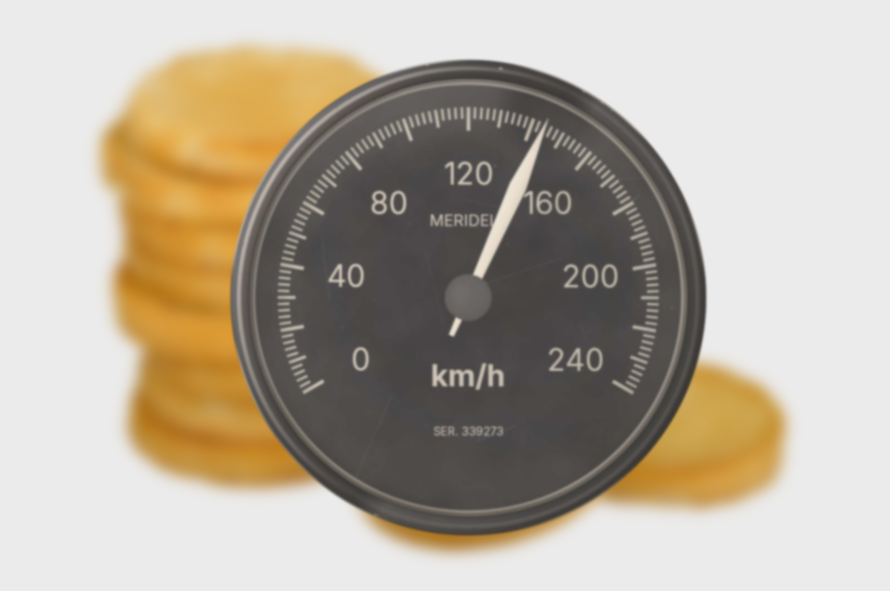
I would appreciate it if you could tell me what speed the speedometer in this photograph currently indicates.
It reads 144 km/h
